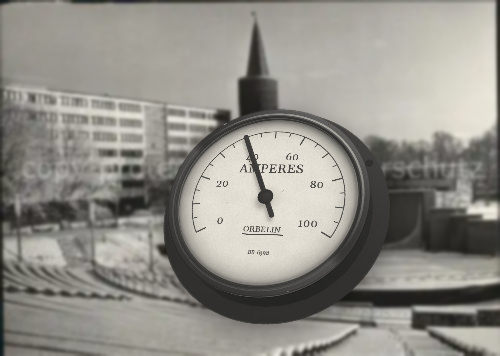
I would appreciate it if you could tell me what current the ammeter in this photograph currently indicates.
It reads 40 A
